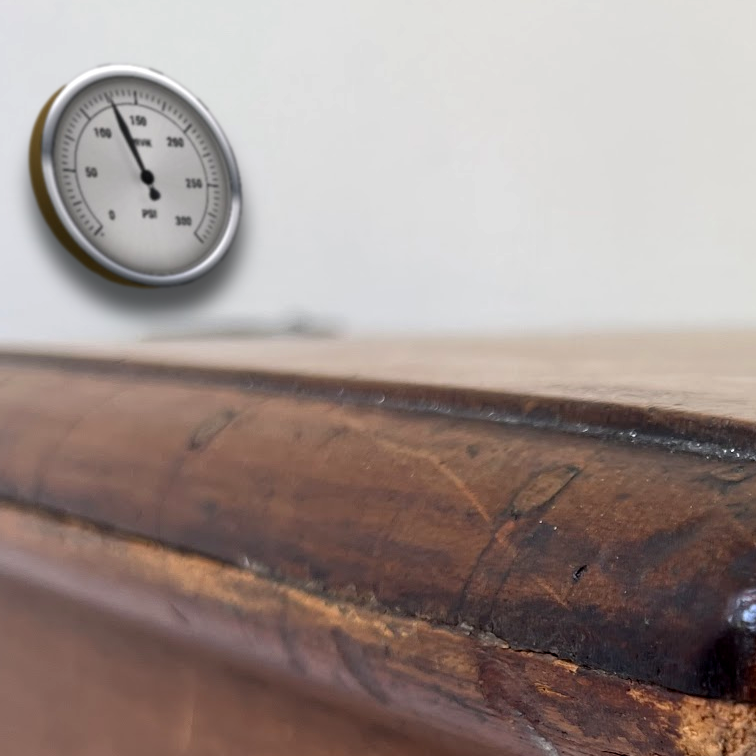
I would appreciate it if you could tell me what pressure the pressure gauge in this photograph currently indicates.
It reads 125 psi
